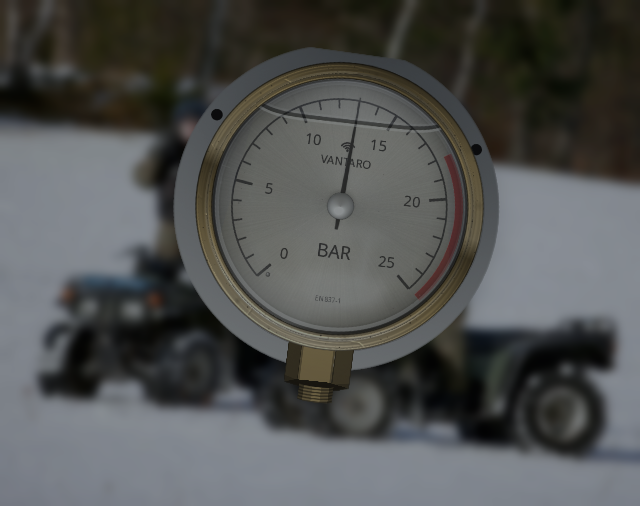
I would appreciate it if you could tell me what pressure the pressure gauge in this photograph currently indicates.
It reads 13 bar
